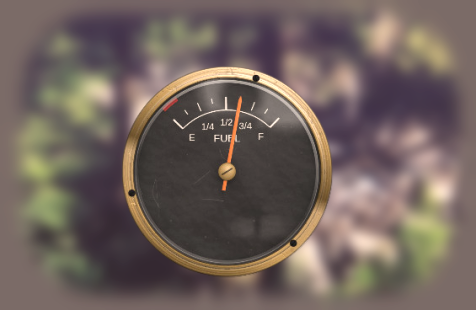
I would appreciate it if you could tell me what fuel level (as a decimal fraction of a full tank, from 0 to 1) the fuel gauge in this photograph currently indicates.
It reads 0.625
